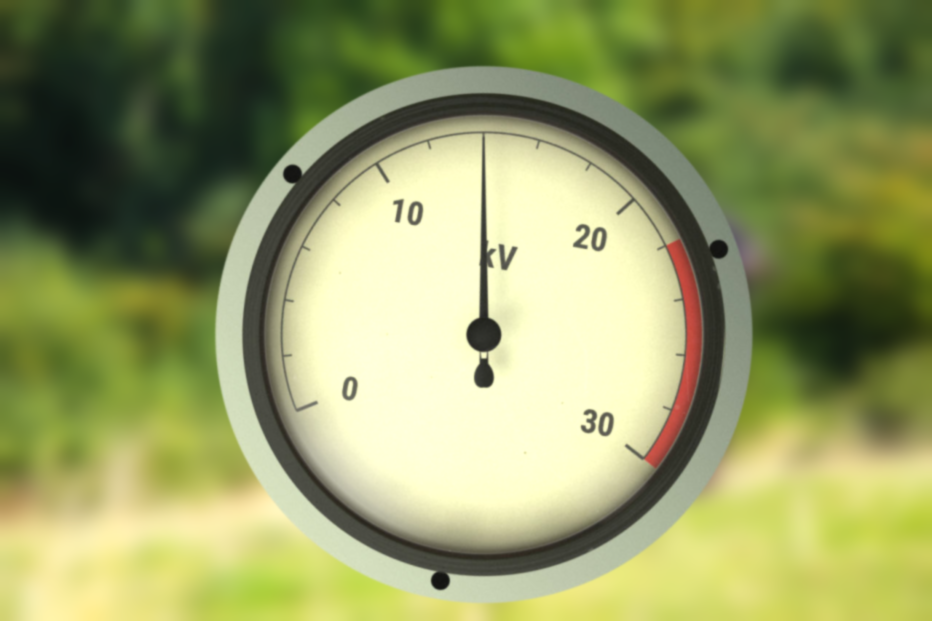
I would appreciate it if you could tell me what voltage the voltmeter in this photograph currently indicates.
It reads 14 kV
